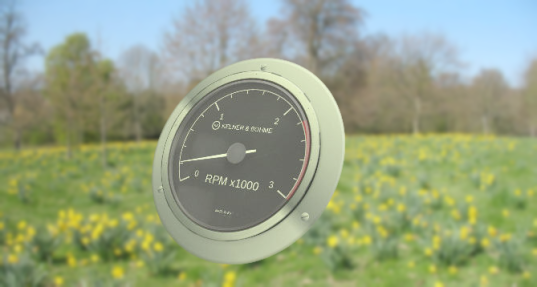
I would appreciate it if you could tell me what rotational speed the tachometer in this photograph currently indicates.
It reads 200 rpm
